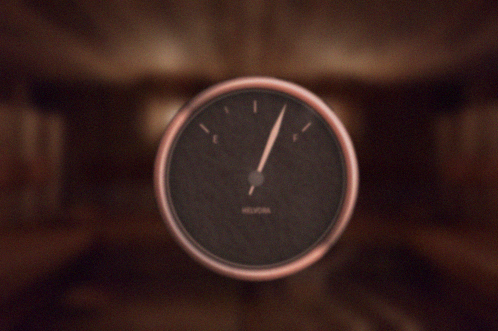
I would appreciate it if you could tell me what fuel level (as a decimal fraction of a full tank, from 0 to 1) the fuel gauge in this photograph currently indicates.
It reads 0.75
